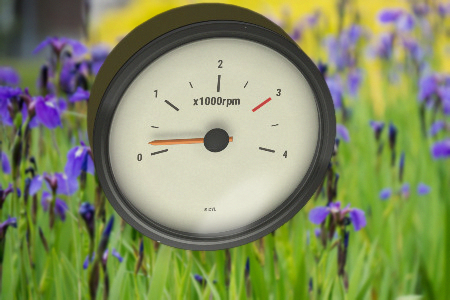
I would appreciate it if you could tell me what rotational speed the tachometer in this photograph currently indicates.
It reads 250 rpm
